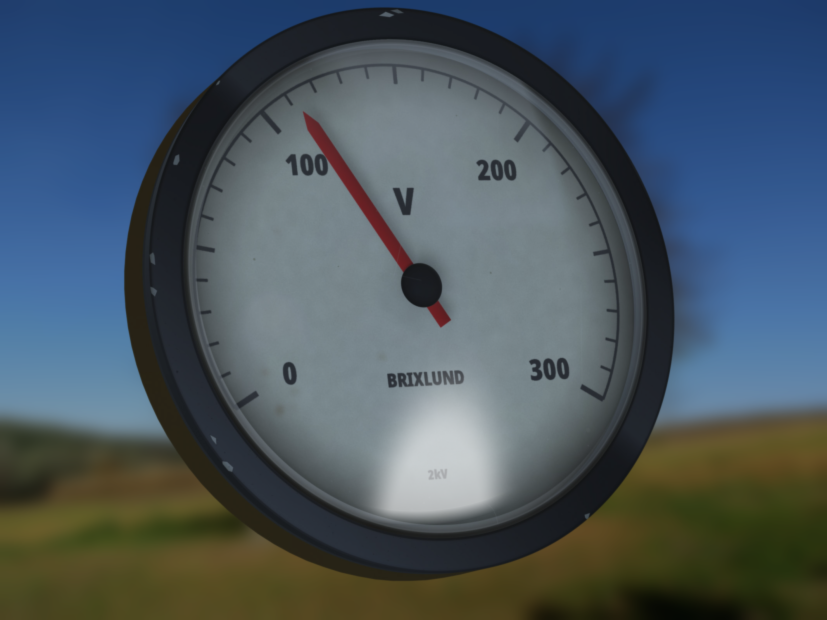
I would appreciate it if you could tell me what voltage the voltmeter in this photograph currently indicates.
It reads 110 V
